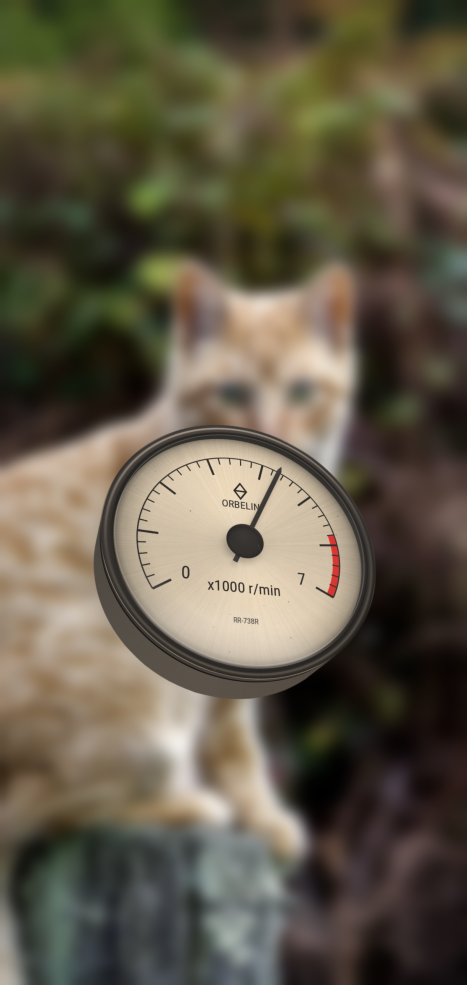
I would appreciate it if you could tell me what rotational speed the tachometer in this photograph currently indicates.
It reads 4300 rpm
